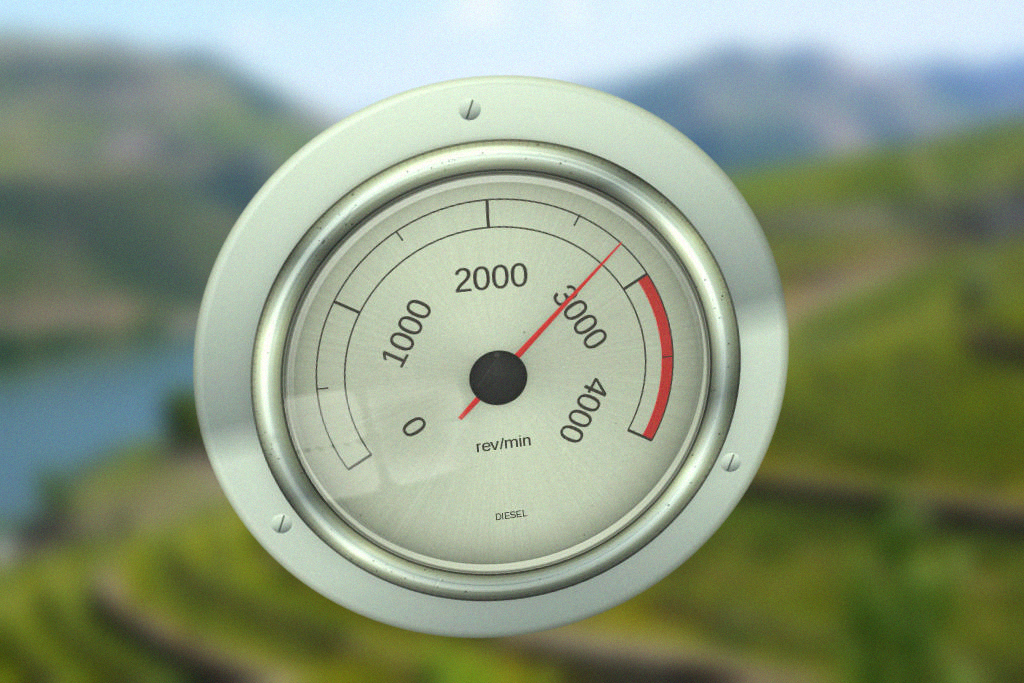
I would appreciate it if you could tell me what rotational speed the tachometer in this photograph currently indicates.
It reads 2750 rpm
